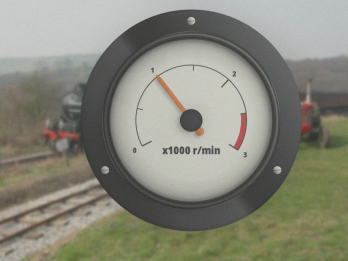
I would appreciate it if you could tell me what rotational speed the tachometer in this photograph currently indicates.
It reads 1000 rpm
